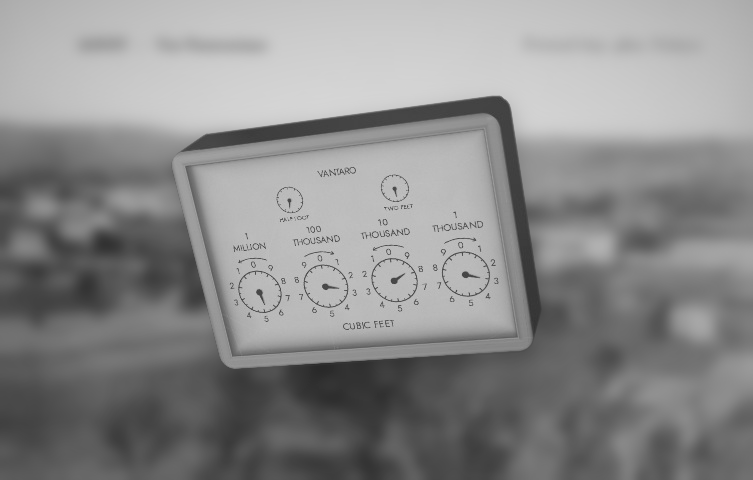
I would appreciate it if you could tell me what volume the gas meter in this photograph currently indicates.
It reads 528300 ft³
